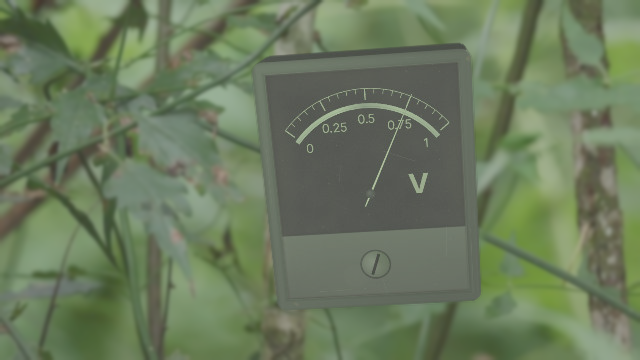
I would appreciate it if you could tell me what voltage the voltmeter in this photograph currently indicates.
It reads 0.75 V
